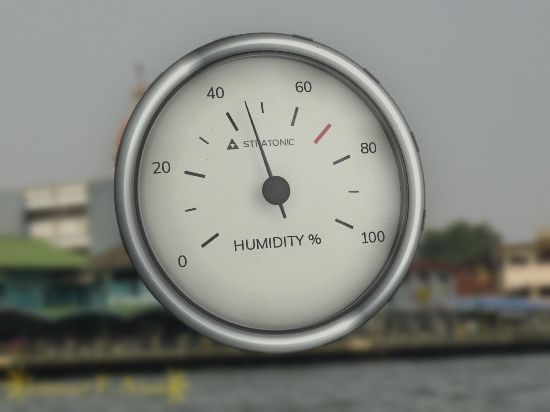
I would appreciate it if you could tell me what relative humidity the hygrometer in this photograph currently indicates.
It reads 45 %
